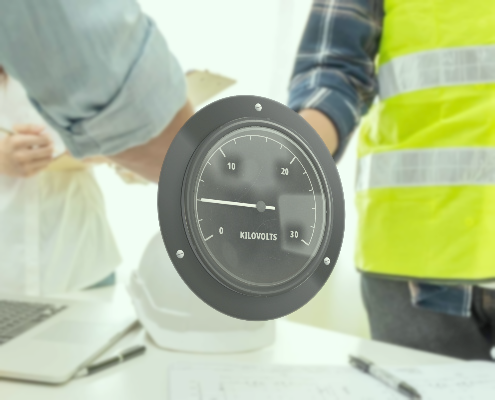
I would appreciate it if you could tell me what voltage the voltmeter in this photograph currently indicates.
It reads 4 kV
